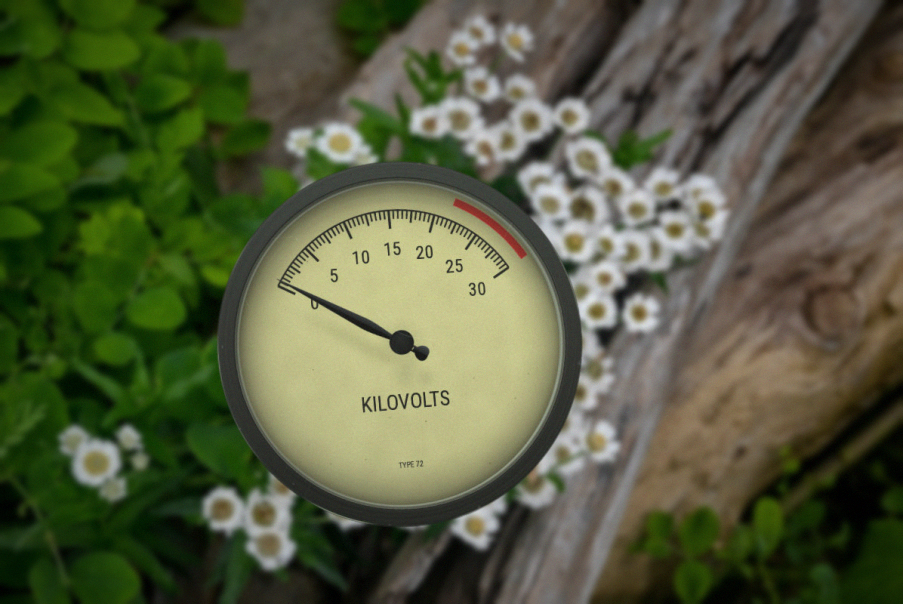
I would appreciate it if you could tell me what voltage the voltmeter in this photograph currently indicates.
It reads 0.5 kV
